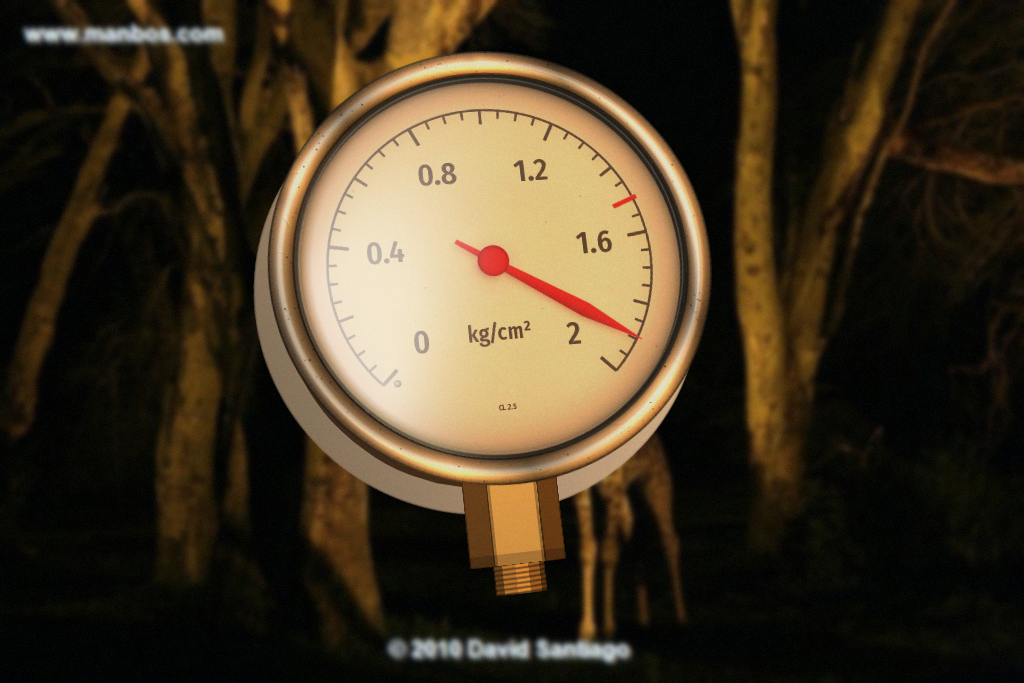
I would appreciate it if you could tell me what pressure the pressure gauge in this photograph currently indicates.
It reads 1.9 kg/cm²
